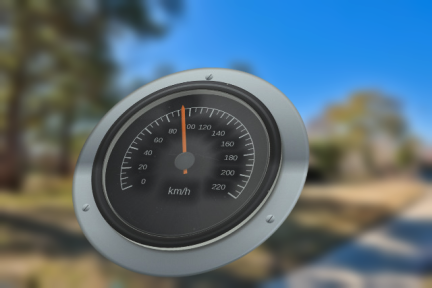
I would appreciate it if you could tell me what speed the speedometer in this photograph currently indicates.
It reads 95 km/h
